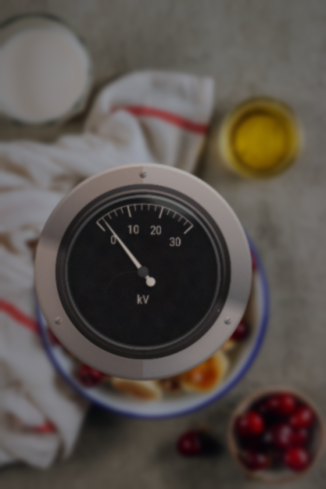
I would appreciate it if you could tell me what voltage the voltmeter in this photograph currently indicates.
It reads 2 kV
